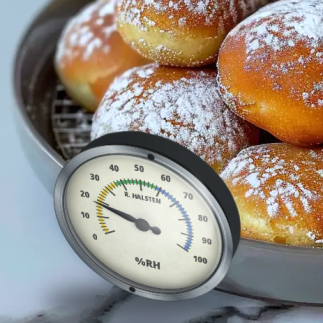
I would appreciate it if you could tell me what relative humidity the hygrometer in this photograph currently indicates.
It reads 20 %
